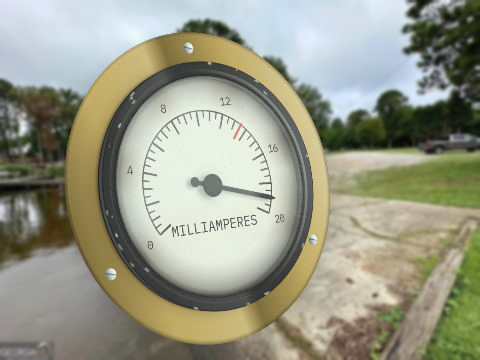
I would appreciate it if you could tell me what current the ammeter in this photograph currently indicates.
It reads 19 mA
